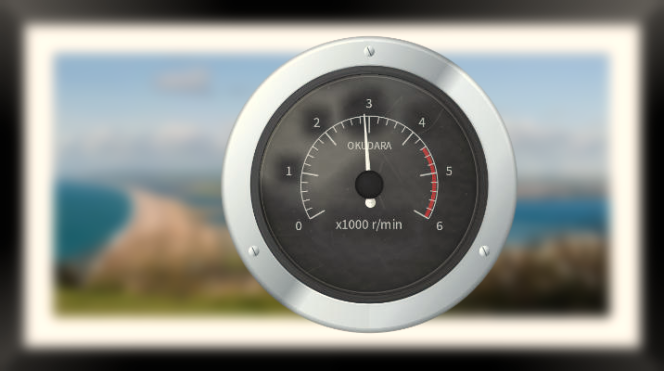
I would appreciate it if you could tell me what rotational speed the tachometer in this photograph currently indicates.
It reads 2900 rpm
